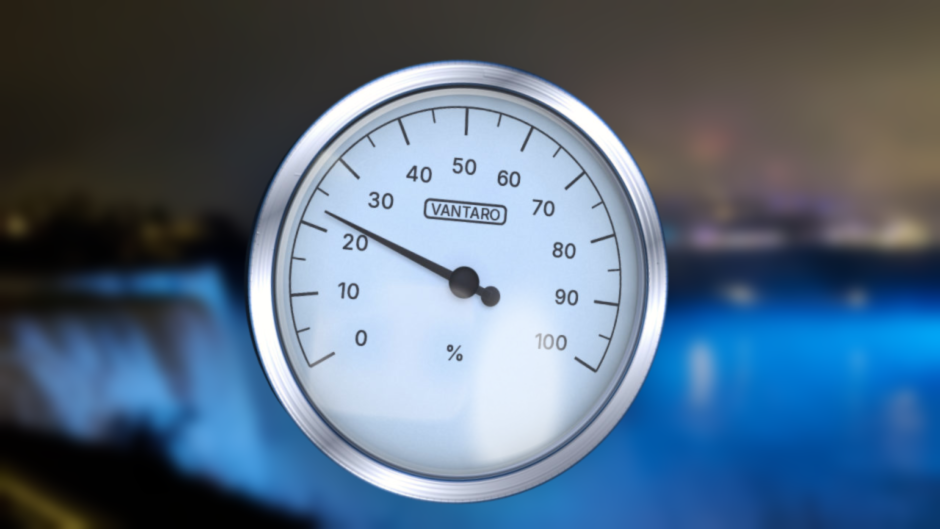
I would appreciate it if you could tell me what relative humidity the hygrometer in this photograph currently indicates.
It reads 22.5 %
